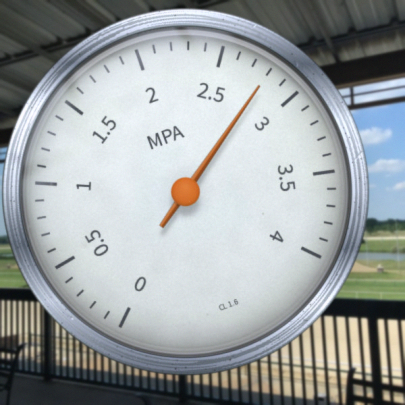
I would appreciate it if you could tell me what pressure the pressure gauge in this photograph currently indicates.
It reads 2.8 MPa
